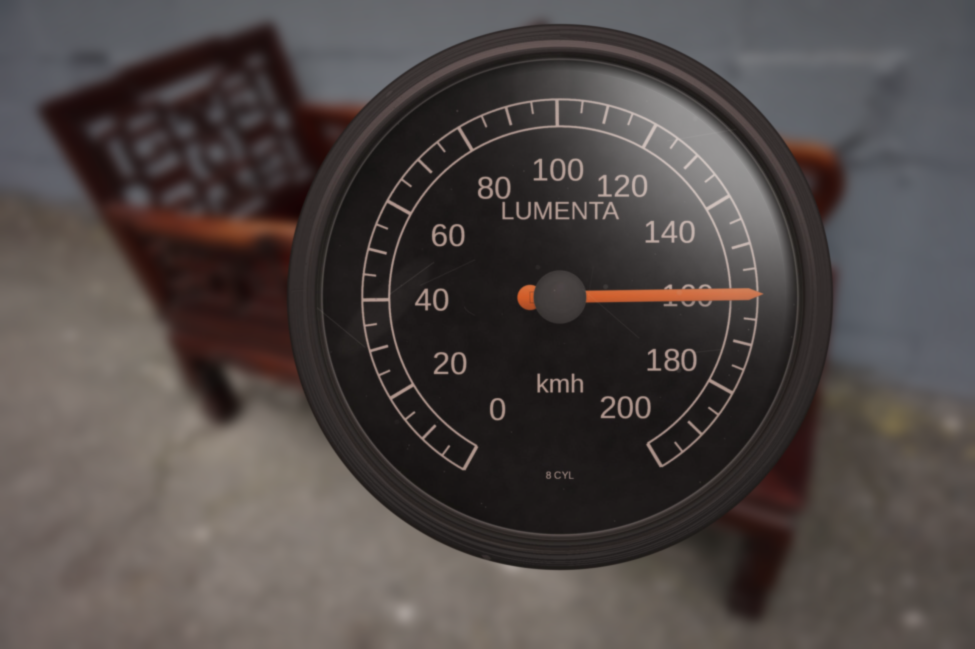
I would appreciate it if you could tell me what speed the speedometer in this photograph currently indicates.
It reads 160 km/h
